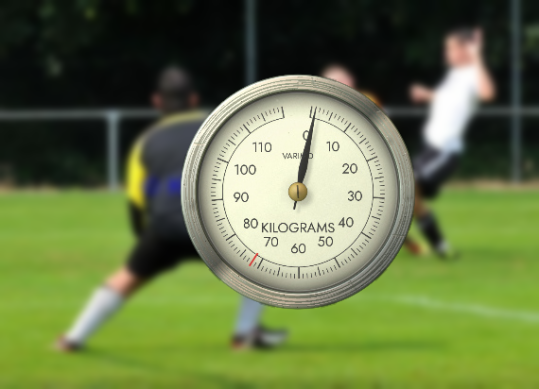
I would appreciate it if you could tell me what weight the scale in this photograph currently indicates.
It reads 1 kg
